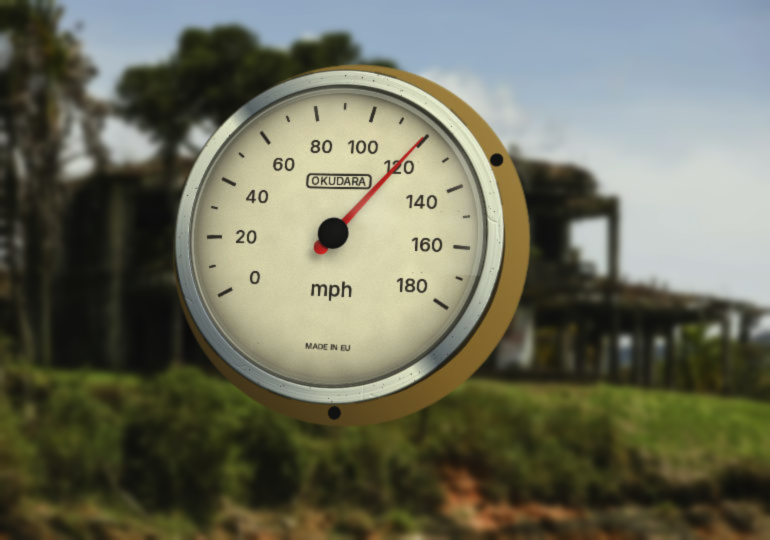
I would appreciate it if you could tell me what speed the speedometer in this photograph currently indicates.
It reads 120 mph
